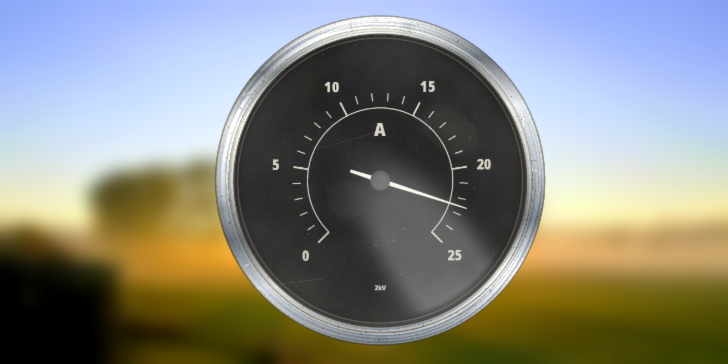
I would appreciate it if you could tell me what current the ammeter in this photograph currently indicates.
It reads 22.5 A
